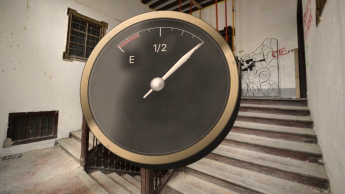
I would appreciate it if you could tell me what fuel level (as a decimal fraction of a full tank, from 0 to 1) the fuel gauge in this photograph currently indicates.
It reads 1
